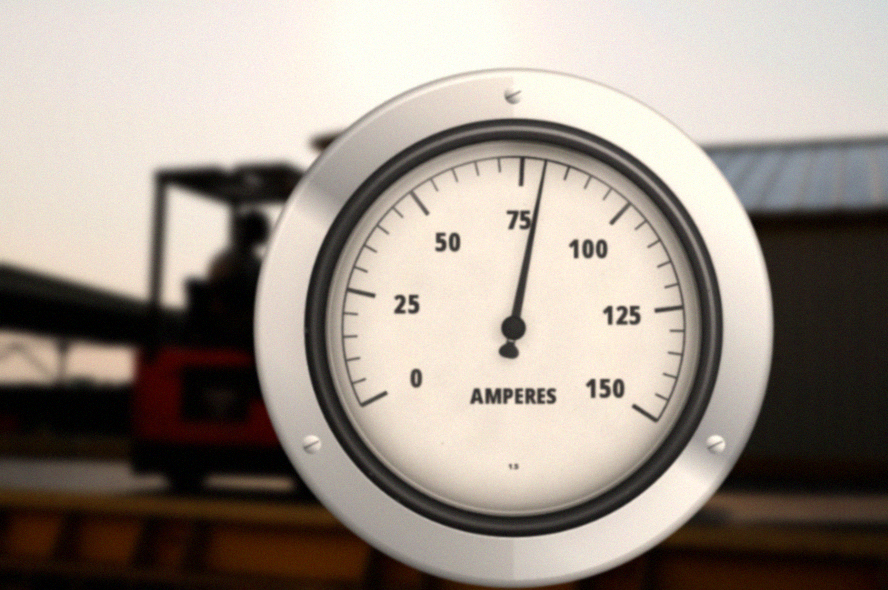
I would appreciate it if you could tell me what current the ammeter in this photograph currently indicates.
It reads 80 A
